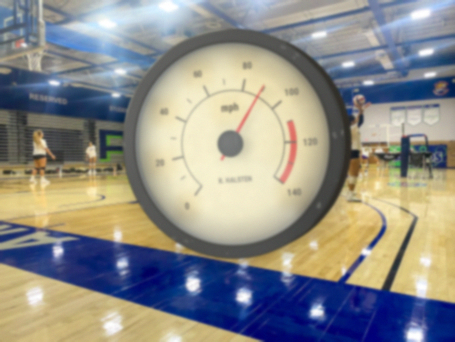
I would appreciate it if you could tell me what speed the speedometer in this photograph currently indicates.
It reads 90 mph
